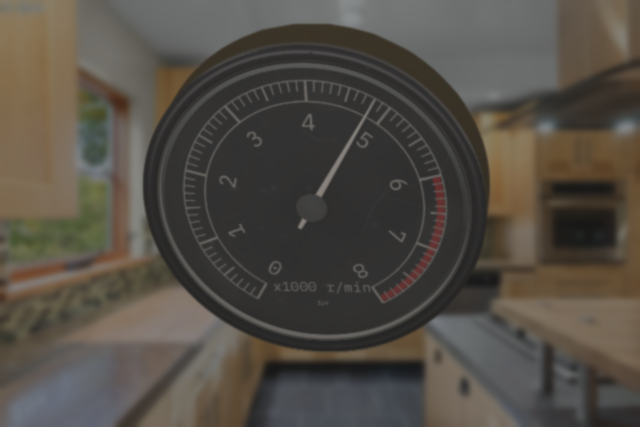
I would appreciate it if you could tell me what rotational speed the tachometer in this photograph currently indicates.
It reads 4800 rpm
